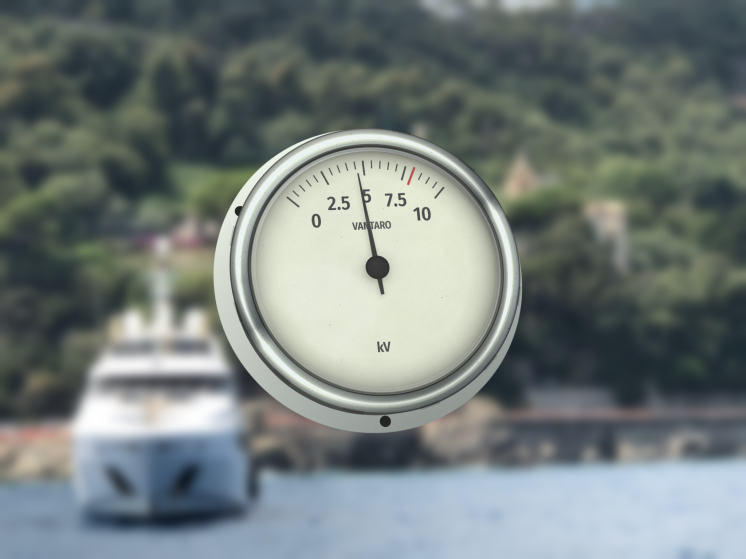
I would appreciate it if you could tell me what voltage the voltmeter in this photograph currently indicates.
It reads 4.5 kV
